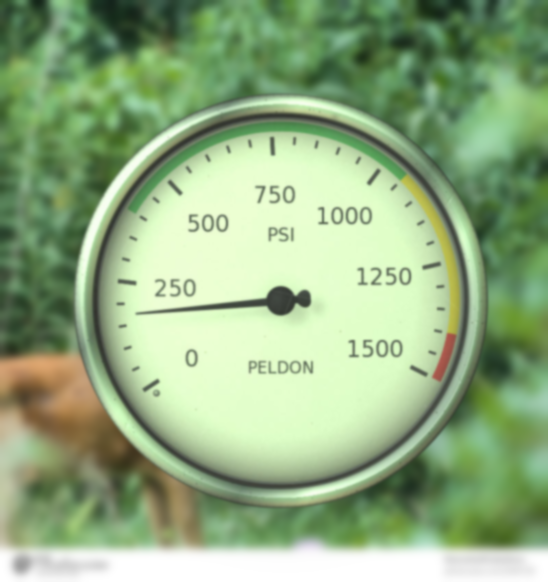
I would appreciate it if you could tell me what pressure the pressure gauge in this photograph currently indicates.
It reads 175 psi
